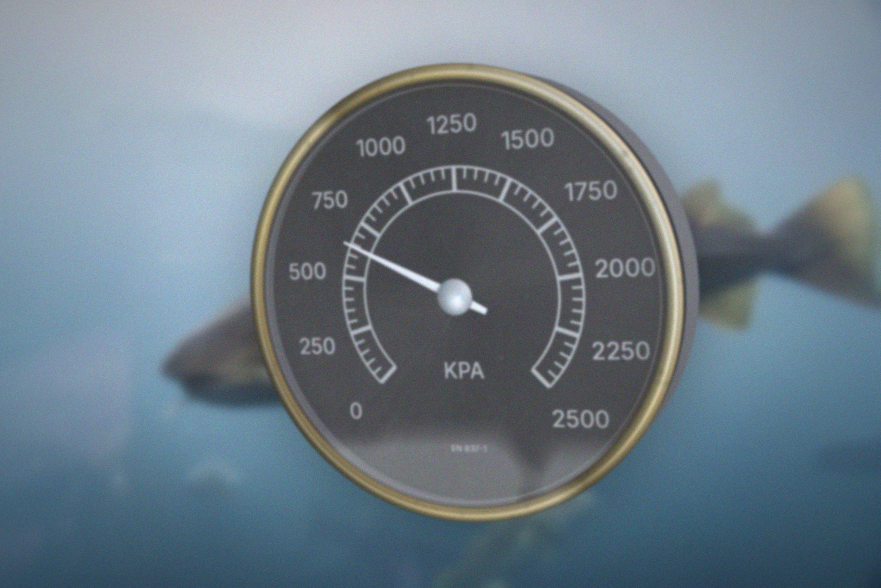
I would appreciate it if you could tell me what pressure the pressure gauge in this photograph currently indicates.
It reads 650 kPa
